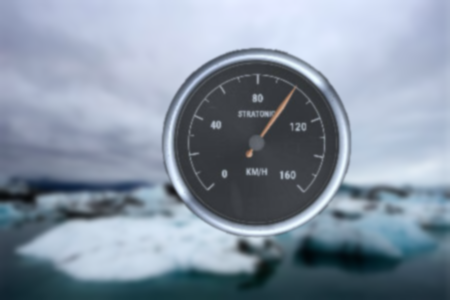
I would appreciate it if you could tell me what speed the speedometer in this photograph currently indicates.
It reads 100 km/h
